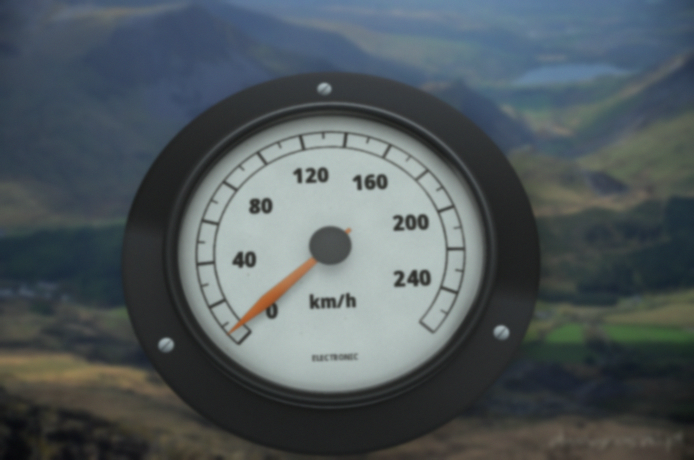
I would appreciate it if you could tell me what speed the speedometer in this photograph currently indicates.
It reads 5 km/h
